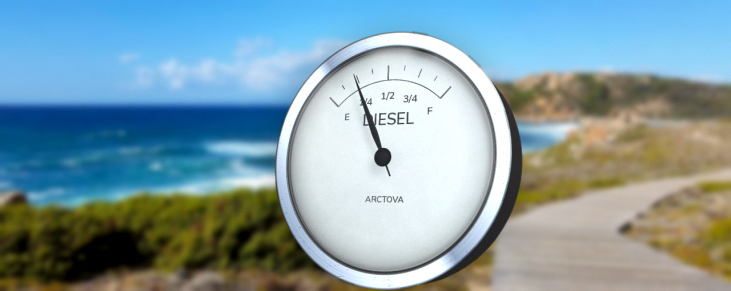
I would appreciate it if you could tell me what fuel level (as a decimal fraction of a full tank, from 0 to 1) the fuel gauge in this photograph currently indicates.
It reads 0.25
